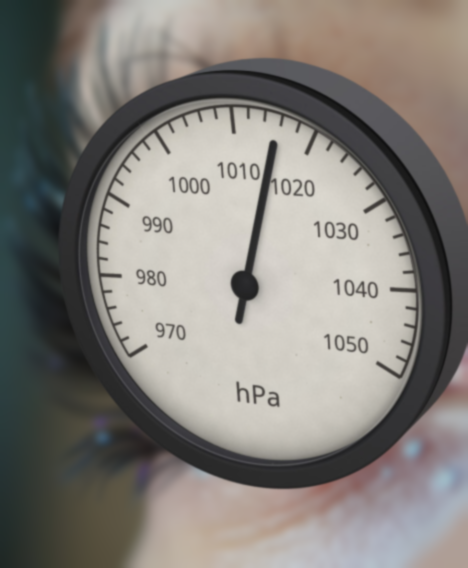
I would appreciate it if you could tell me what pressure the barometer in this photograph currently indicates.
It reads 1016 hPa
